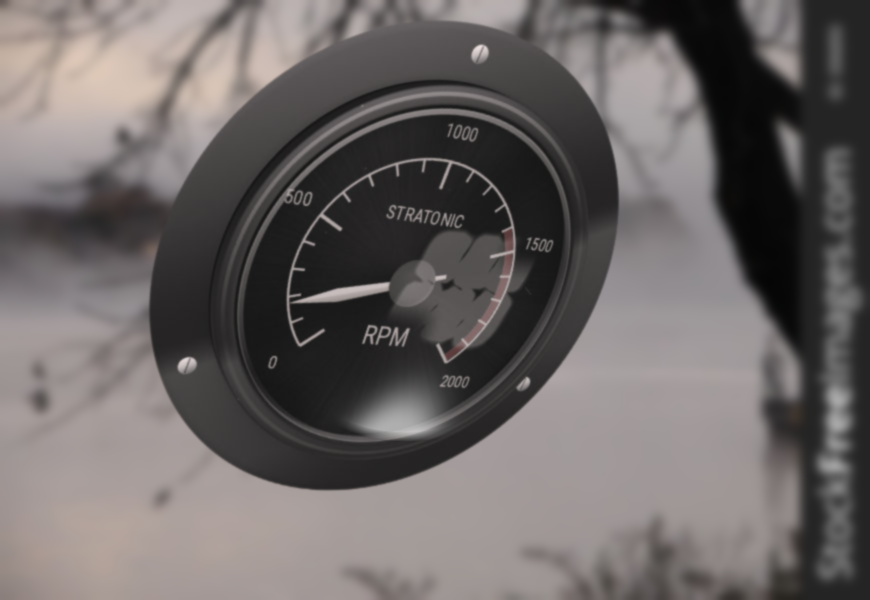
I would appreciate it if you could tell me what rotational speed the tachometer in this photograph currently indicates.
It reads 200 rpm
